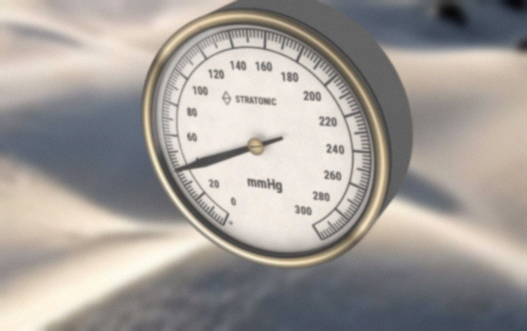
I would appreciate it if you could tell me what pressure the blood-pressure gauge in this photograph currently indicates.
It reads 40 mmHg
